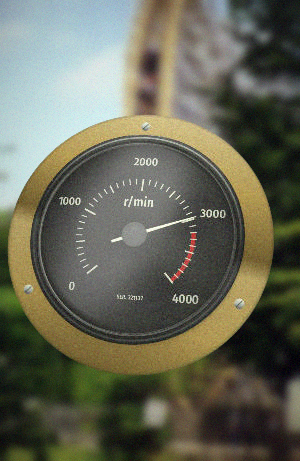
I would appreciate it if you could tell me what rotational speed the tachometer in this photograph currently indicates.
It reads 3000 rpm
